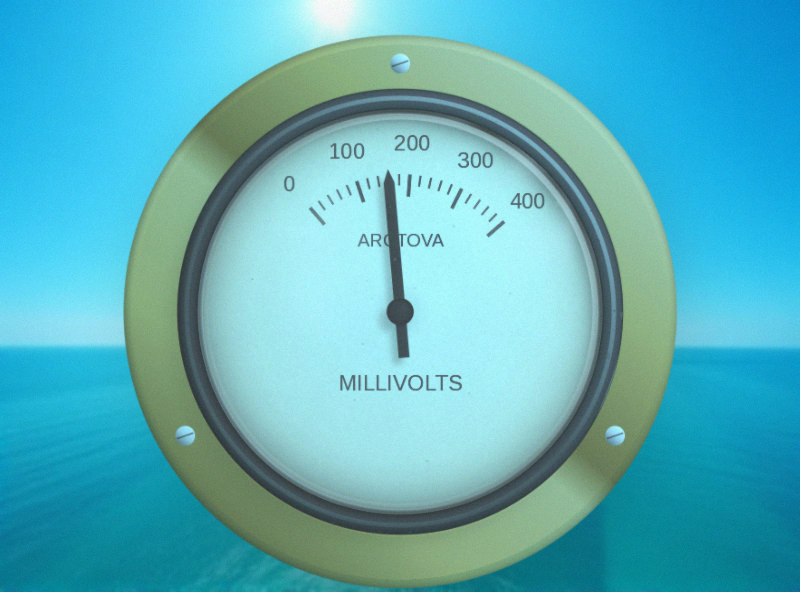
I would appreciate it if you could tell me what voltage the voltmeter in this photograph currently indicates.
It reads 160 mV
